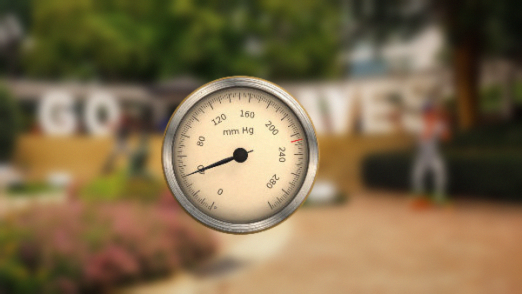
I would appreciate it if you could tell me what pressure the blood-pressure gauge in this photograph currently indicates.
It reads 40 mmHg
